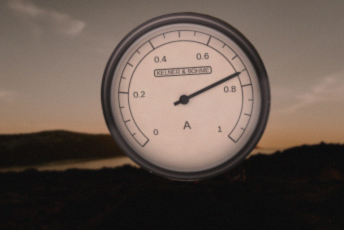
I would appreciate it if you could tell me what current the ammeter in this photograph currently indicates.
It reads 0.75 A
